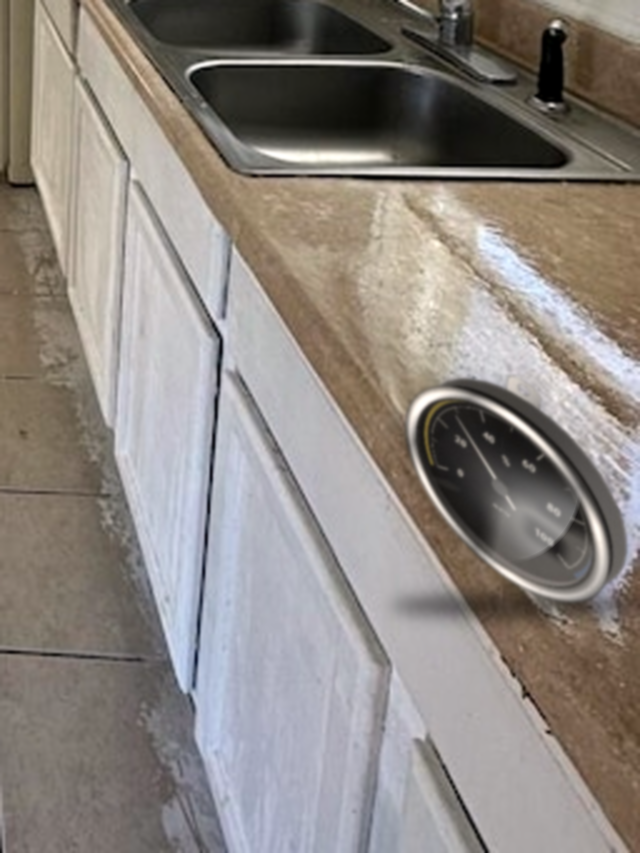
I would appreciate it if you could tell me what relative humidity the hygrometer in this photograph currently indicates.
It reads 30 %
